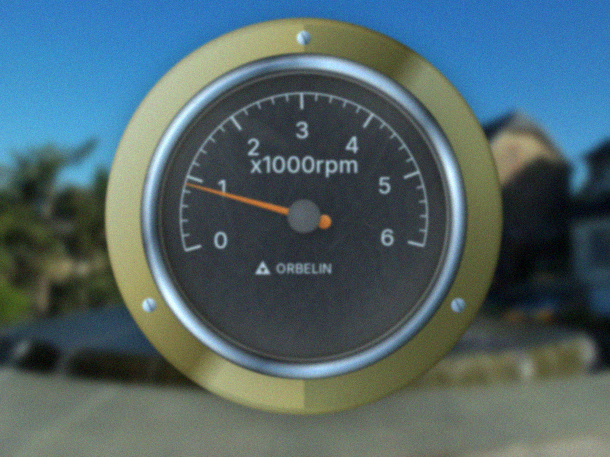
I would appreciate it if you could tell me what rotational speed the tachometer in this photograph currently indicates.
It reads 900 rpm
